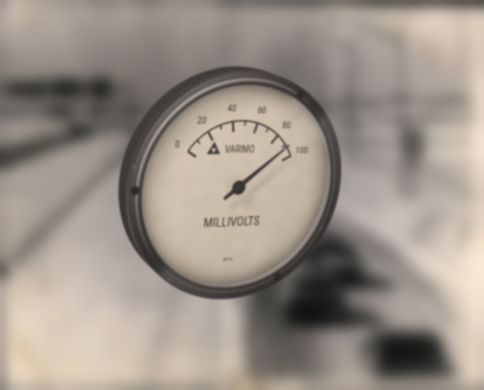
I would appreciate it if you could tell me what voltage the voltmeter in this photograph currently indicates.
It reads 90 mV
